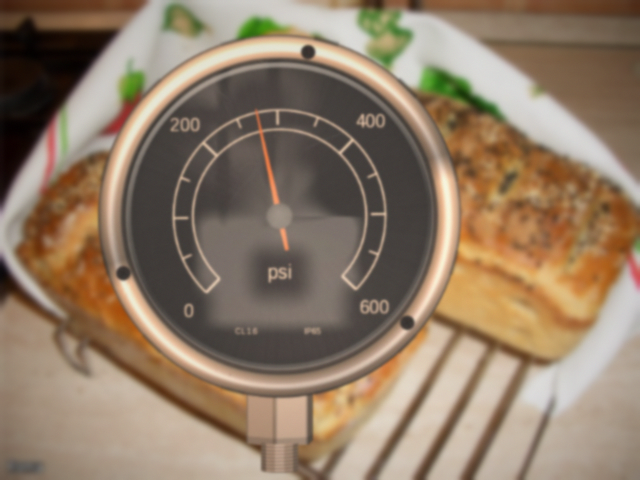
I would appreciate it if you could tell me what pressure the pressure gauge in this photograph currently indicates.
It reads 275 psi
